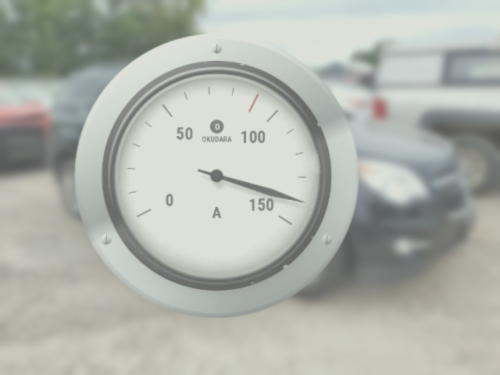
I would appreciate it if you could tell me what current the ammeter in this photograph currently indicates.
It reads 140 A
